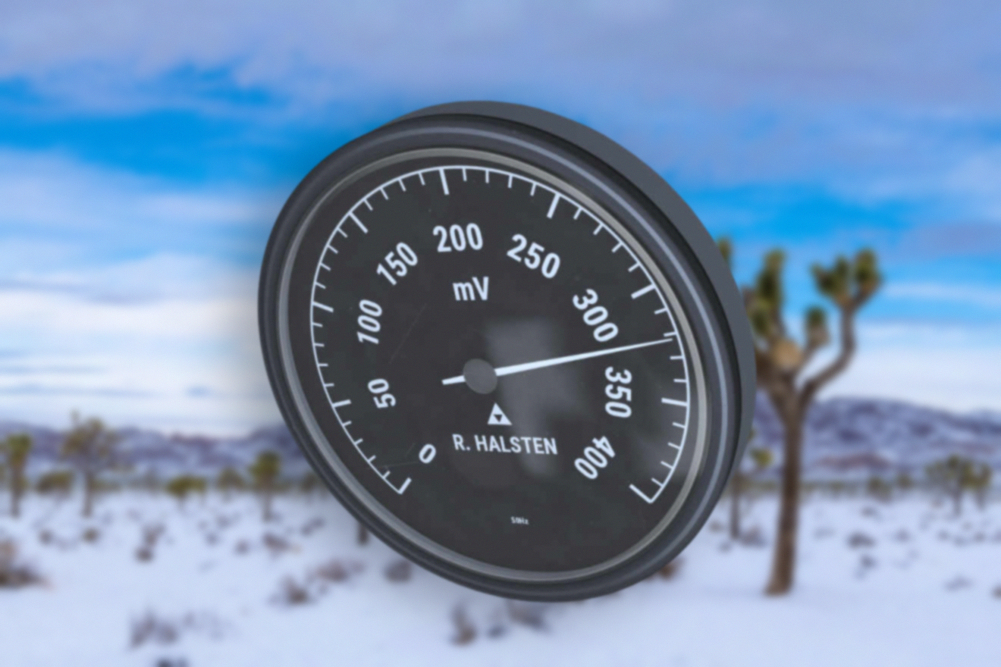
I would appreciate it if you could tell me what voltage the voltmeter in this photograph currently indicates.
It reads 320 mV
